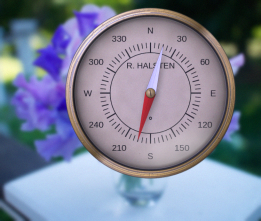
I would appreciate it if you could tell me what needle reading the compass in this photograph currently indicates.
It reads 195 °
